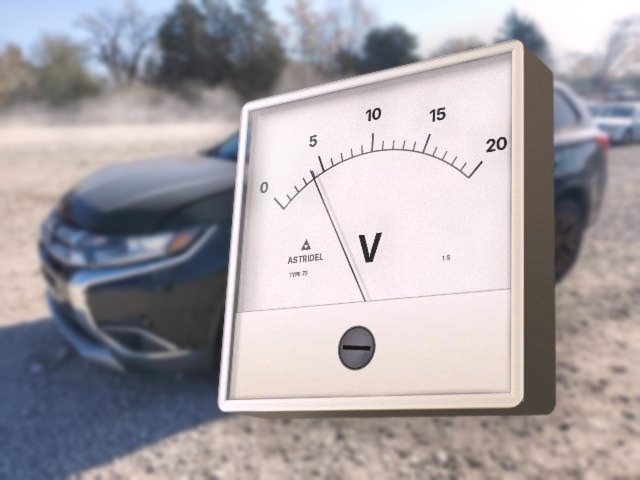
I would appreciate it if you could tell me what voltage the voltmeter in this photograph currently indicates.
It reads 4 V
